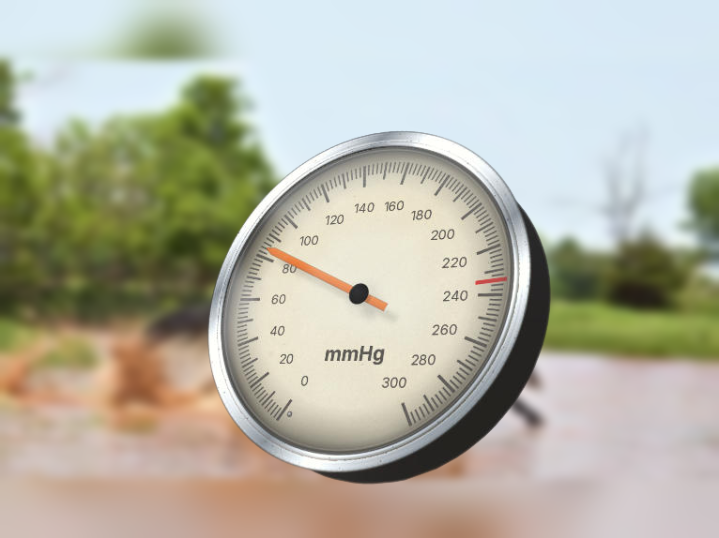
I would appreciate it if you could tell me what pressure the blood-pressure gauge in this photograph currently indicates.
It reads 84 mmHg
